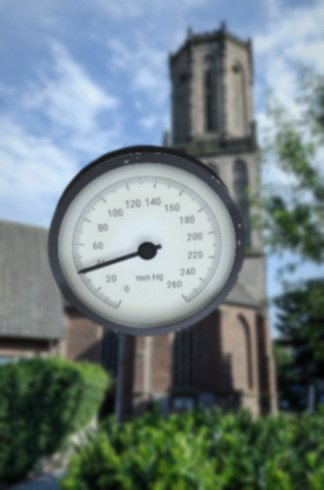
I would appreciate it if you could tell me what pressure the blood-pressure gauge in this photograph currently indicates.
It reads 40 mmHg
